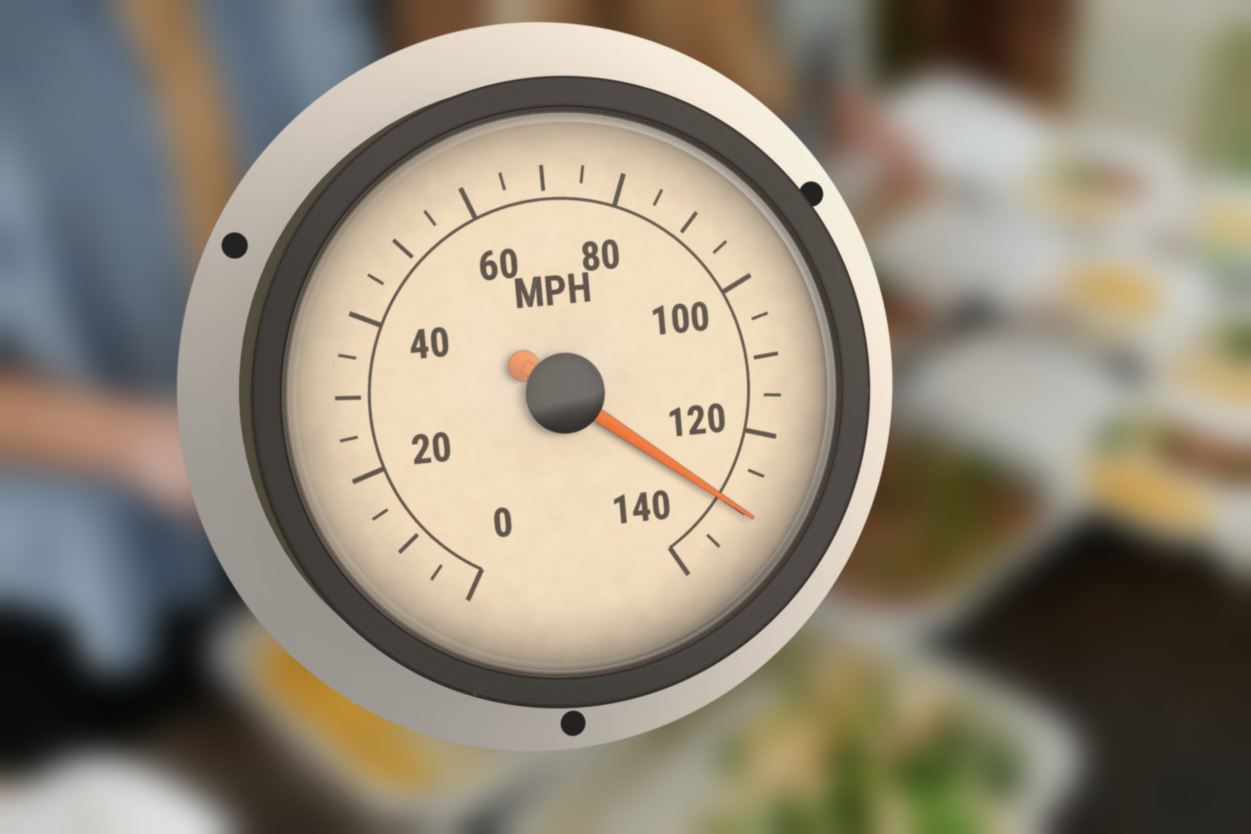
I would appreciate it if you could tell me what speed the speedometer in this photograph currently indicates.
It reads 130 mph
